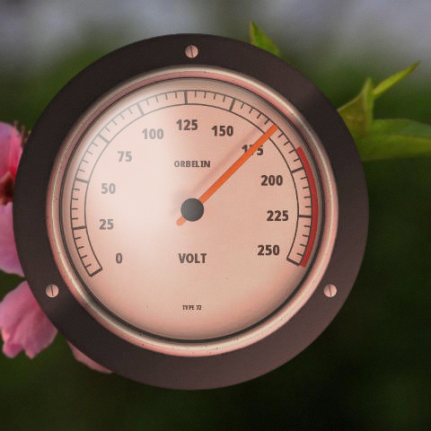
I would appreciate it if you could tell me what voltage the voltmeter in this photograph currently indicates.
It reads 175 V
